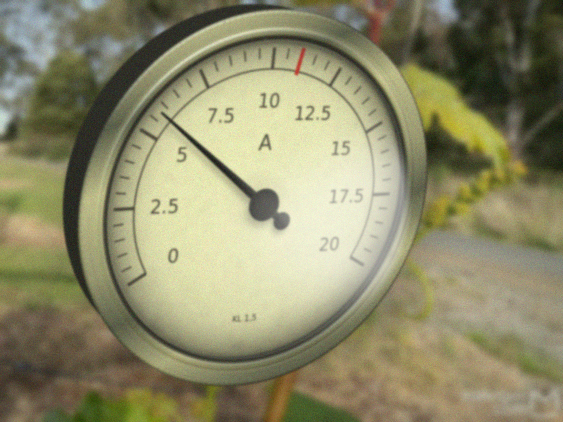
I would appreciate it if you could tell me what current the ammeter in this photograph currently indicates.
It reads 5.75 A
